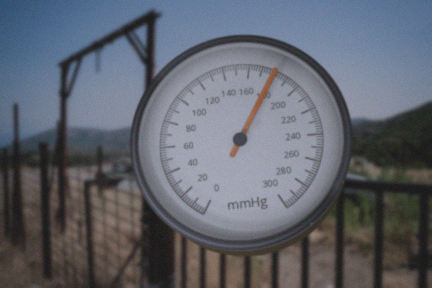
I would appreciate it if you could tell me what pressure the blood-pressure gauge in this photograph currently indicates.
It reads 180 mmHg
